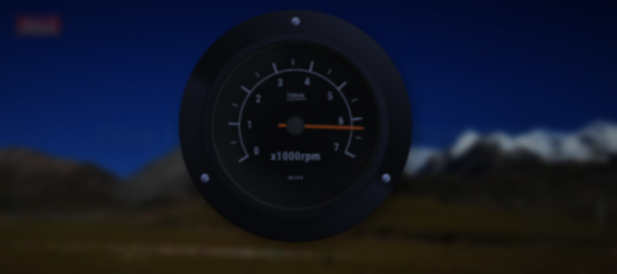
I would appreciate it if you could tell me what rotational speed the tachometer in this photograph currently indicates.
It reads 6250 rpm
